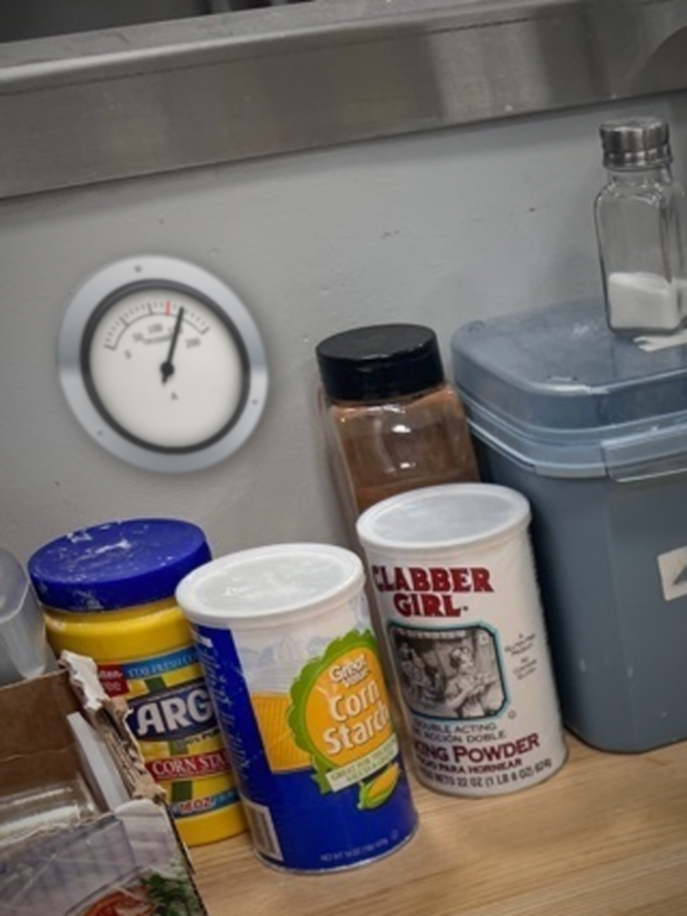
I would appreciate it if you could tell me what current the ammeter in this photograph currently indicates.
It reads 150 A
